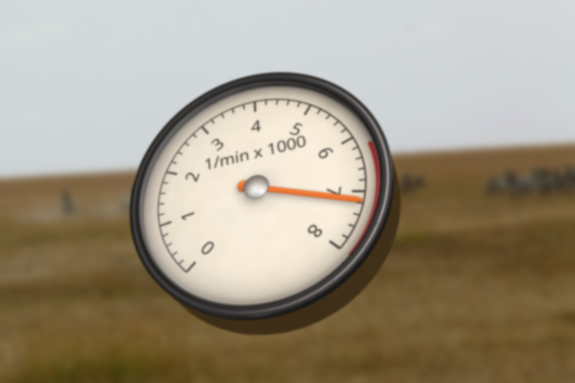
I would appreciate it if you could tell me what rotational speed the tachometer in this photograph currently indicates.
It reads 7200 rpm
